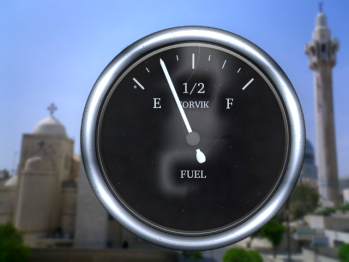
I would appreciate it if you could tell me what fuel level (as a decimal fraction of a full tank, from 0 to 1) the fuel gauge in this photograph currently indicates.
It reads 0.25
